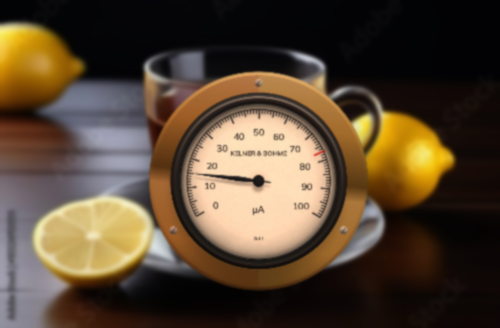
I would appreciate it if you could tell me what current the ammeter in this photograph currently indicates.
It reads 15 µA
